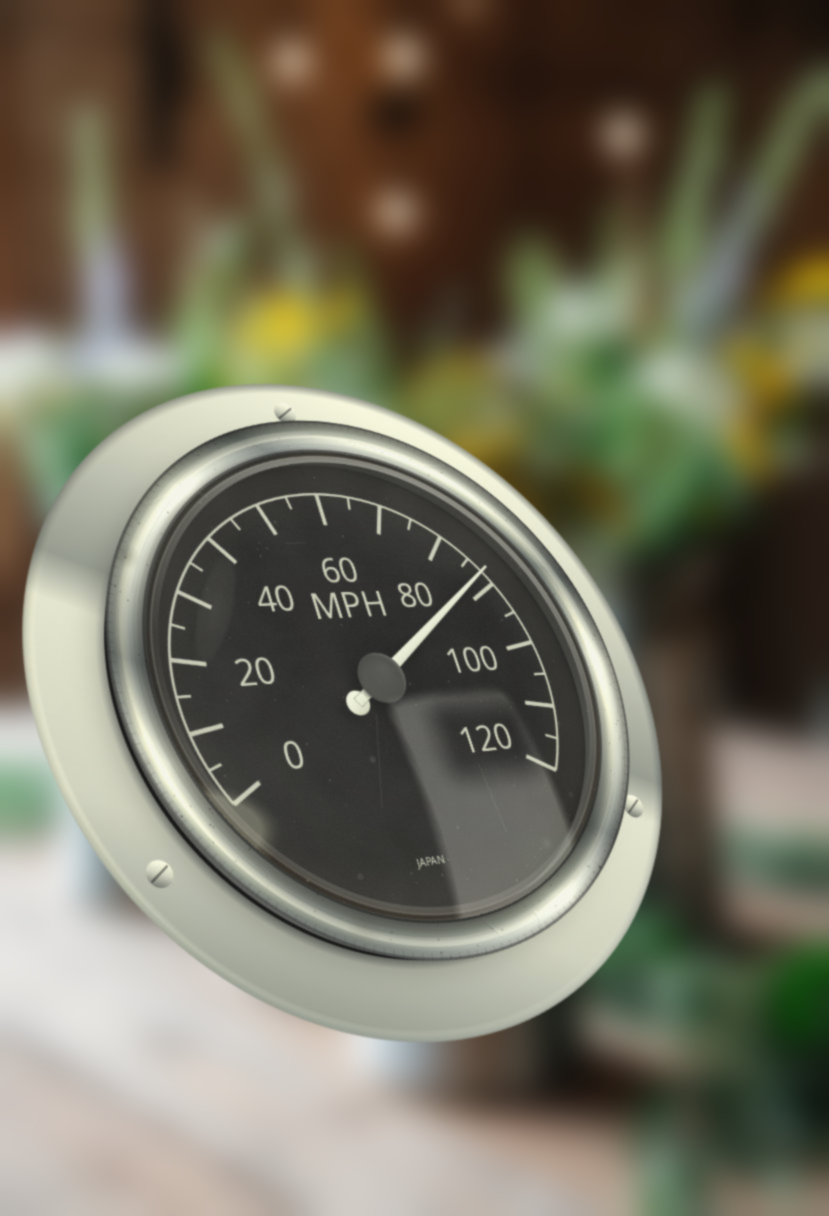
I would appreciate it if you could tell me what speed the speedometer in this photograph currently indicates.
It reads 87.5 mph
